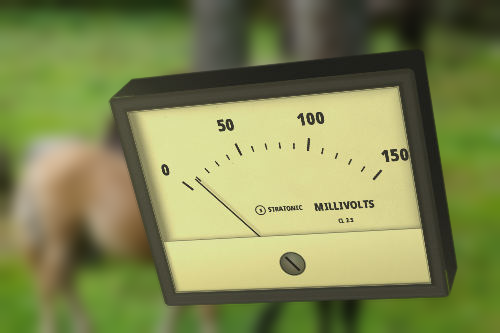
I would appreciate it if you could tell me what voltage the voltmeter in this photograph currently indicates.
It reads 10 mV
